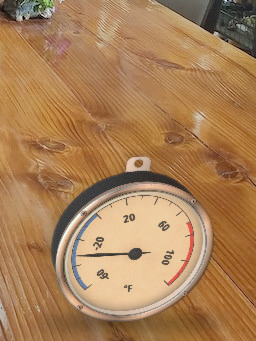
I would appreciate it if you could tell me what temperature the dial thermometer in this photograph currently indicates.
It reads -30 °F
